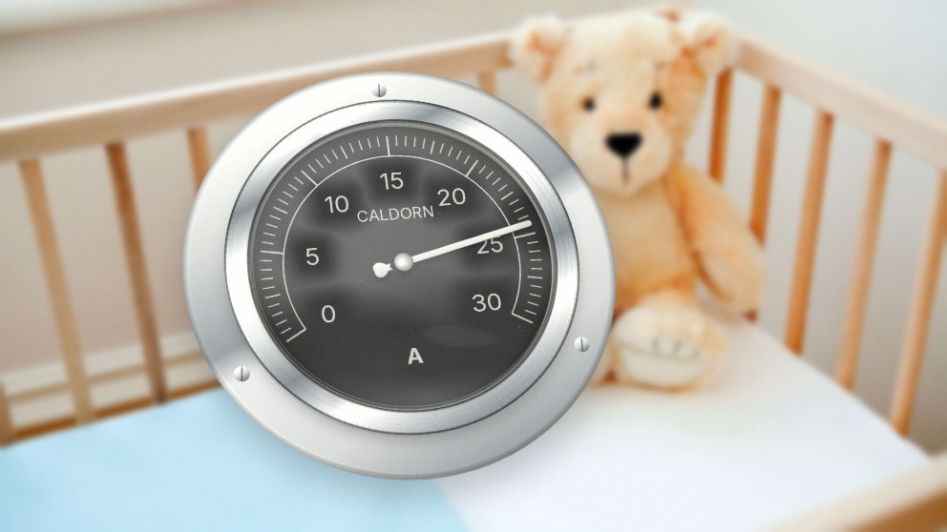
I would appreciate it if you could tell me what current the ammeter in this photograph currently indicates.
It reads 24.5 A
